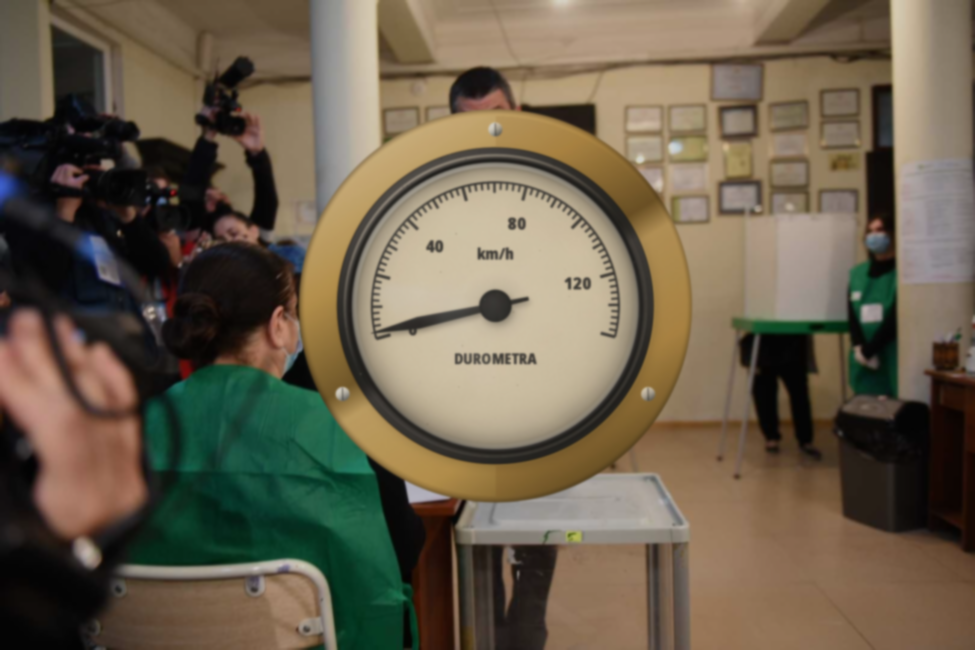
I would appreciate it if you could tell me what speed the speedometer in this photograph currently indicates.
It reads 2 km/h
